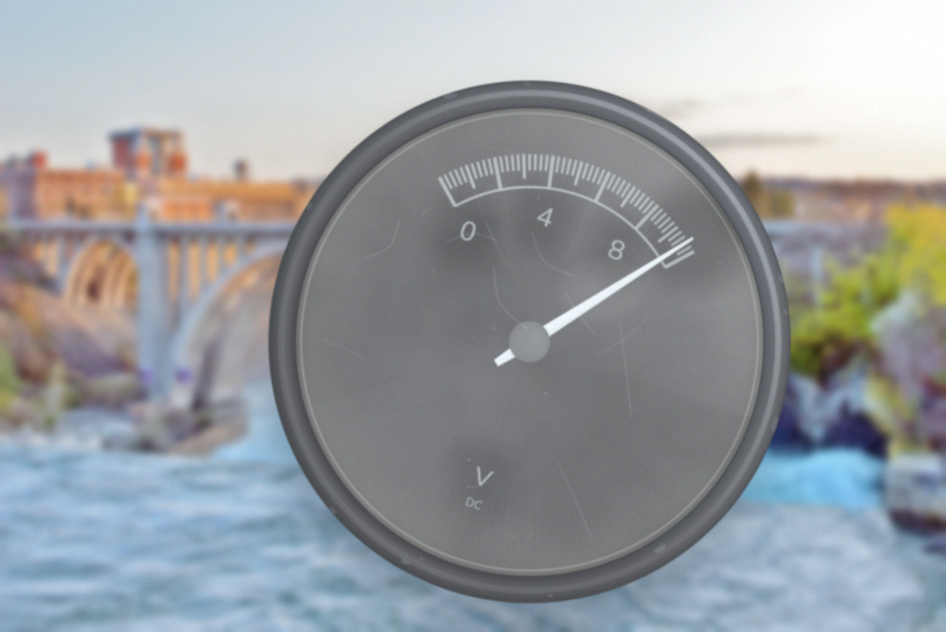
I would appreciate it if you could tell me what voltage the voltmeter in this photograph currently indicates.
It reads 9.6 V
